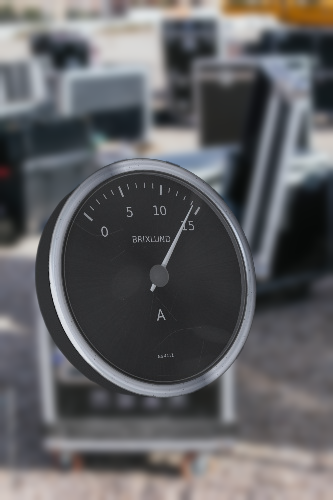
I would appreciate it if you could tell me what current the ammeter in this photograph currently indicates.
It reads 14 A
